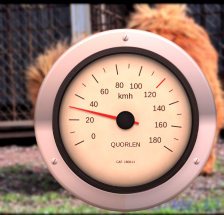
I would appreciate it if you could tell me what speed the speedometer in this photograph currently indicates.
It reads 30 km/h
